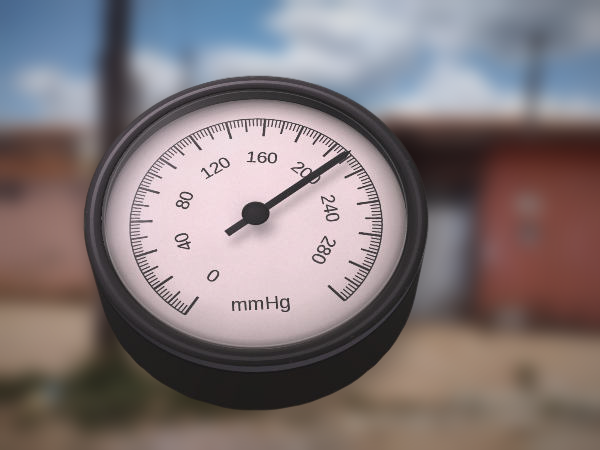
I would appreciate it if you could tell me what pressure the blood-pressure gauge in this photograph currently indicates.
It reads 210 mmHg
